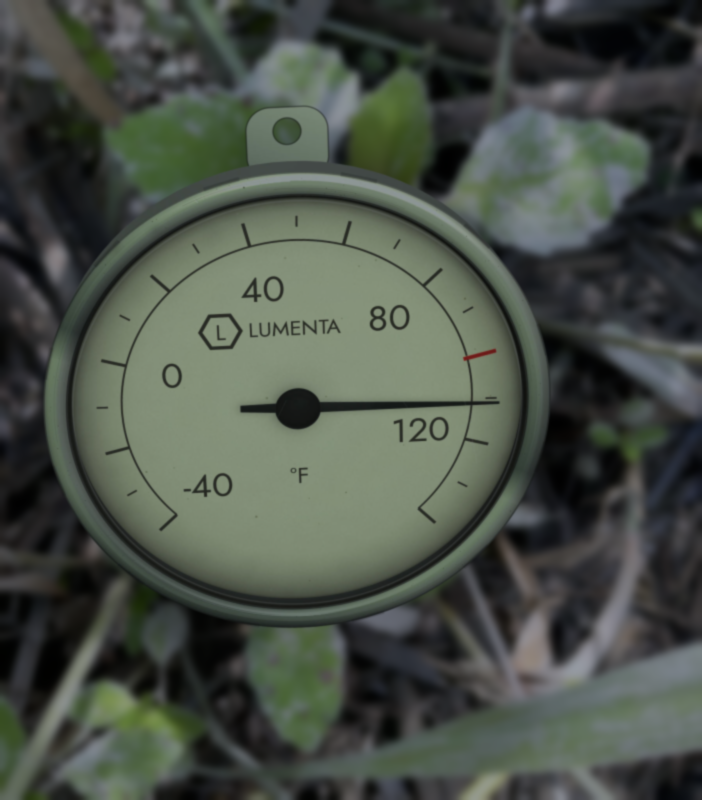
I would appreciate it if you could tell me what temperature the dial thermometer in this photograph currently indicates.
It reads 110 °F
